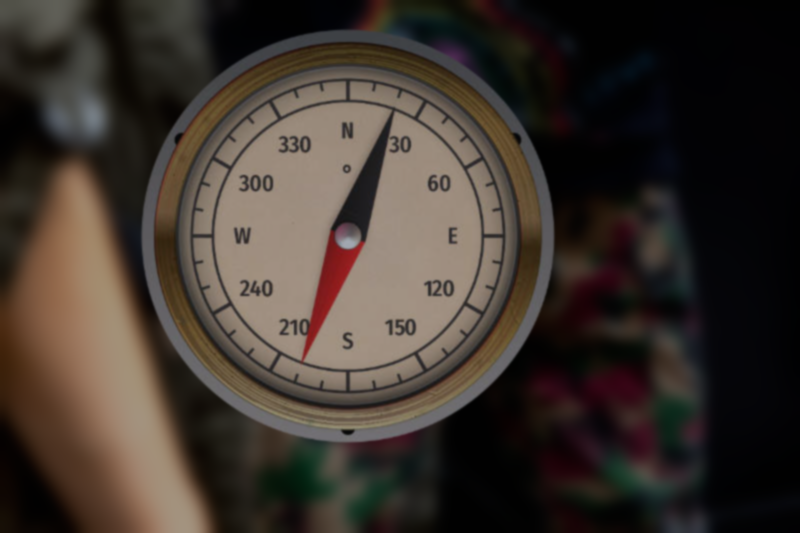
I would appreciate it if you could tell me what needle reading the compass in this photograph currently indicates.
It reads 200 °
